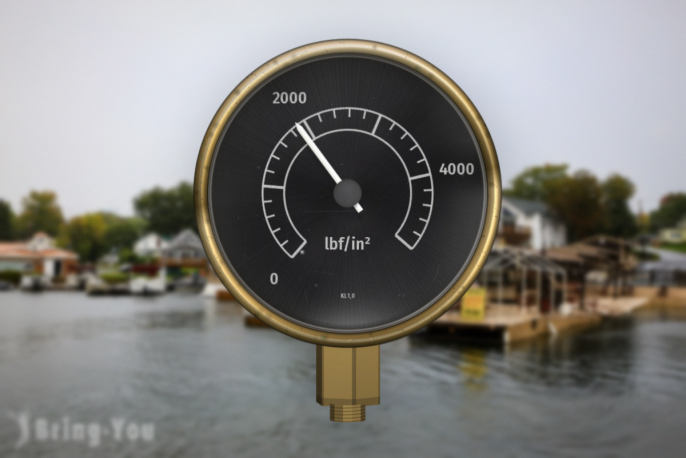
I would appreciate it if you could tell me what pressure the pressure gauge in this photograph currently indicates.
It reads 1900 psi
